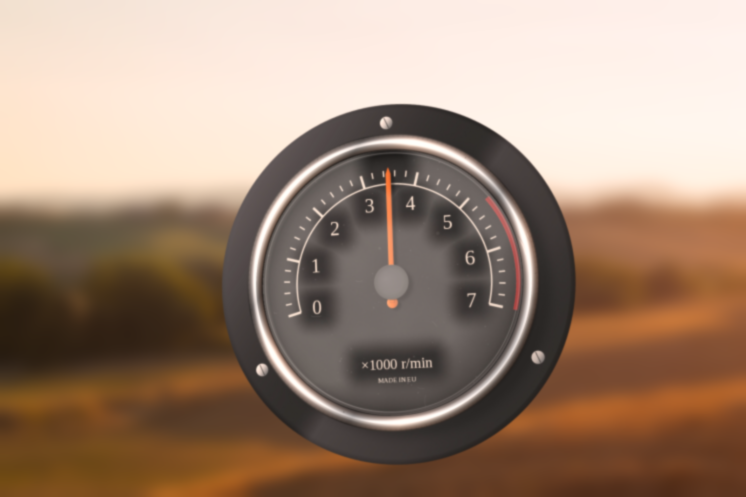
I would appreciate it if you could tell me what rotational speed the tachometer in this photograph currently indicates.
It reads 3500 rpm
